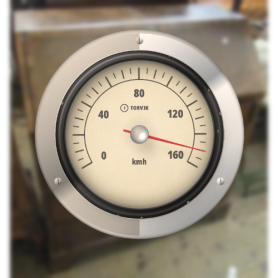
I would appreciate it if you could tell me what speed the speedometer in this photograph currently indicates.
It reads 150 km/h
